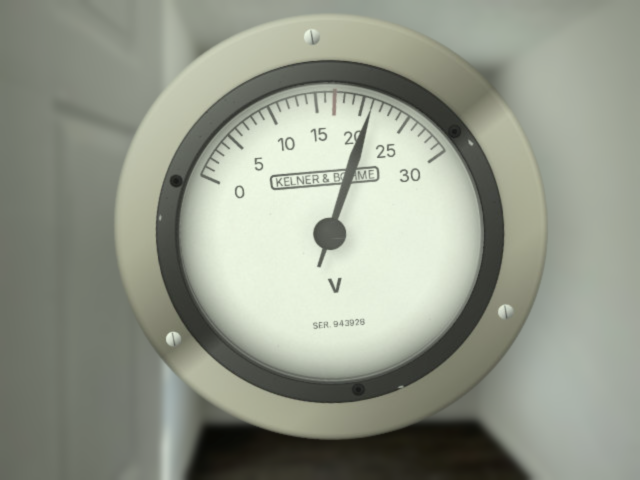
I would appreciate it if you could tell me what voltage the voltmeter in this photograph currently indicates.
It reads 21 V
